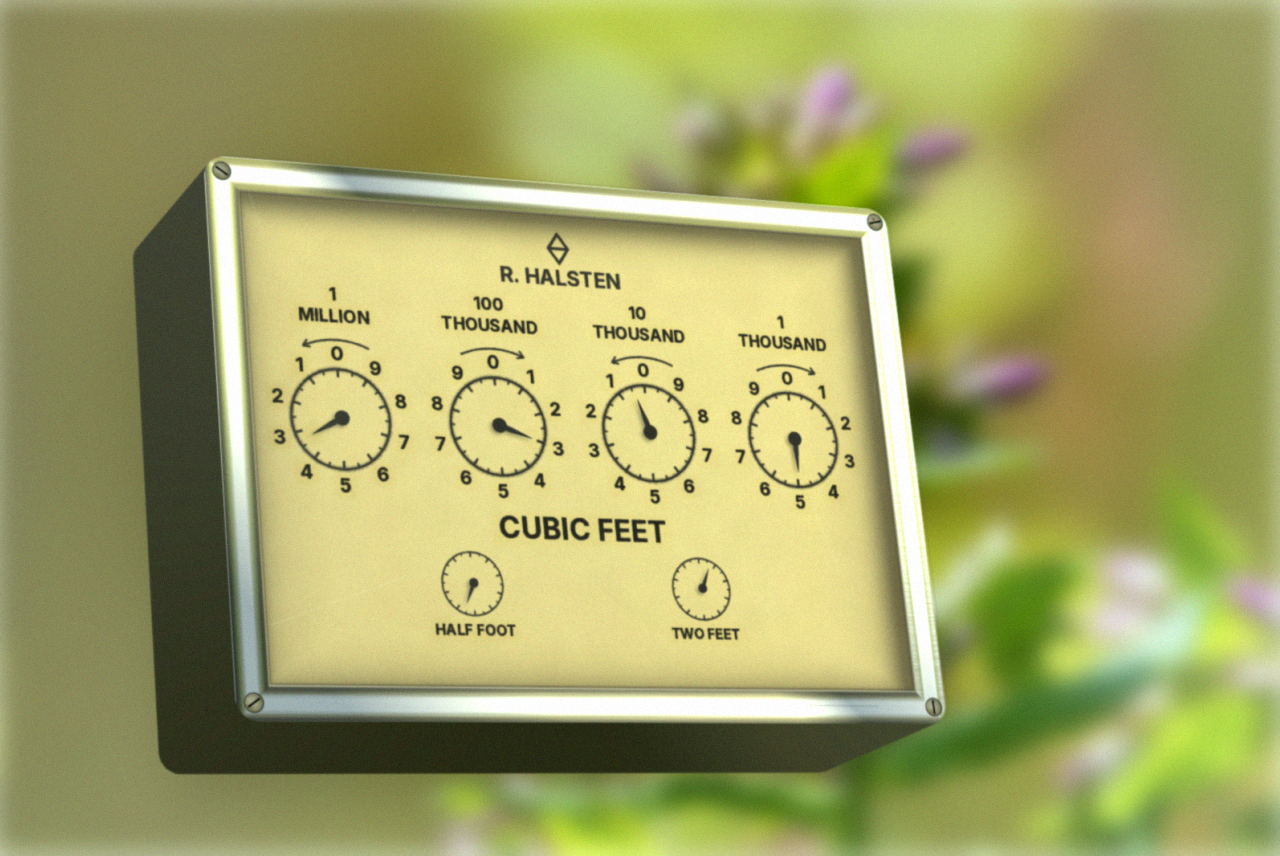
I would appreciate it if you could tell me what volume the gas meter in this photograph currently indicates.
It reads 330500 ft³
